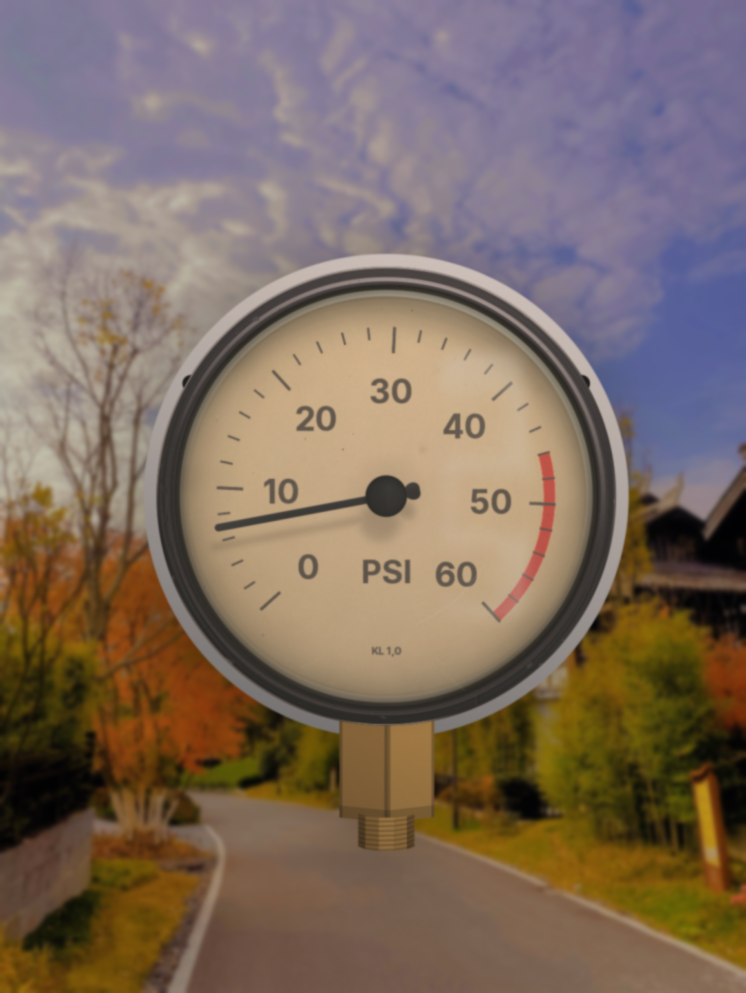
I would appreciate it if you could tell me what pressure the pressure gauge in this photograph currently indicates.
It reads 7 psi
